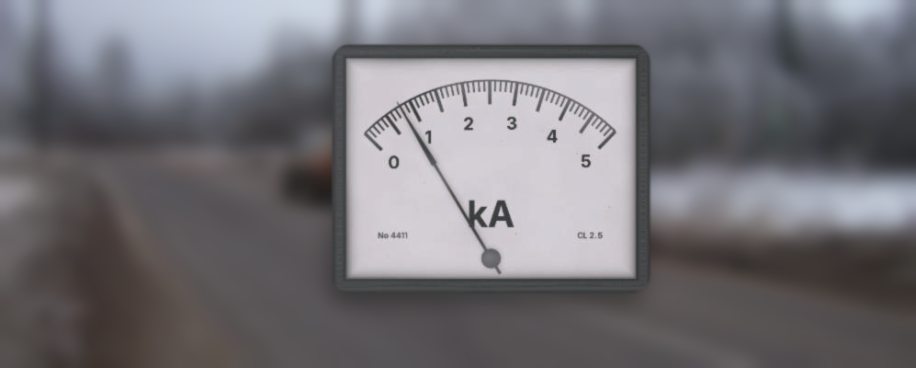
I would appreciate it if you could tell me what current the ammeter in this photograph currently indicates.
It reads 0.8 kA
